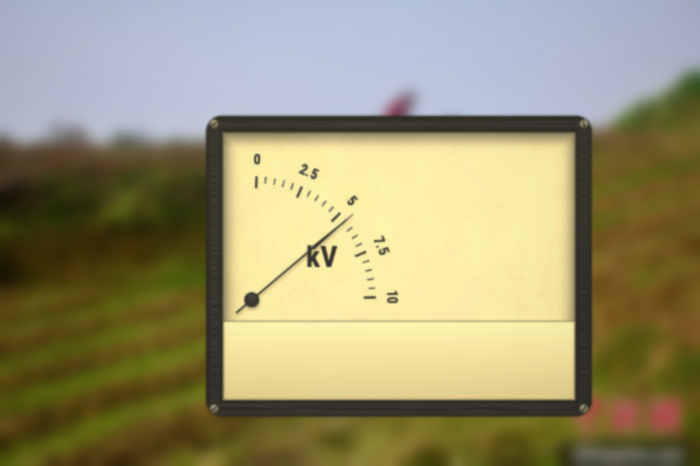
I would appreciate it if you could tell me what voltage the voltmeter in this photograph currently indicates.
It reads 5.5 kV
